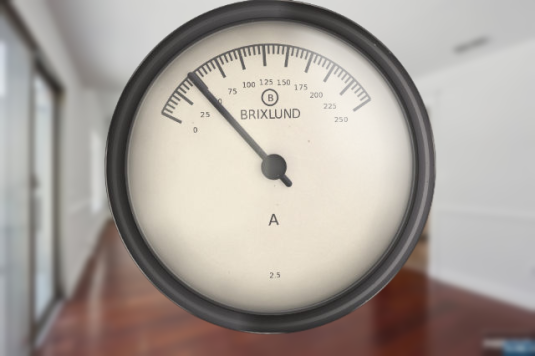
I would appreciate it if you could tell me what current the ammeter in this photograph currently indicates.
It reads 45 A
